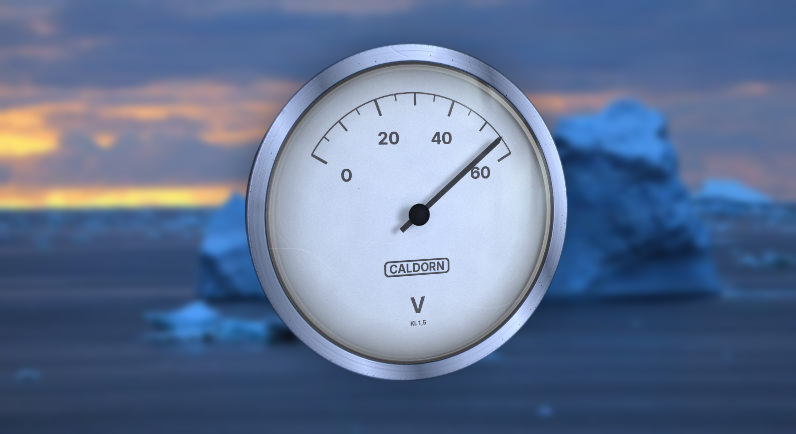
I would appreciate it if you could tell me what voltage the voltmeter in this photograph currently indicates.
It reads 55 V
